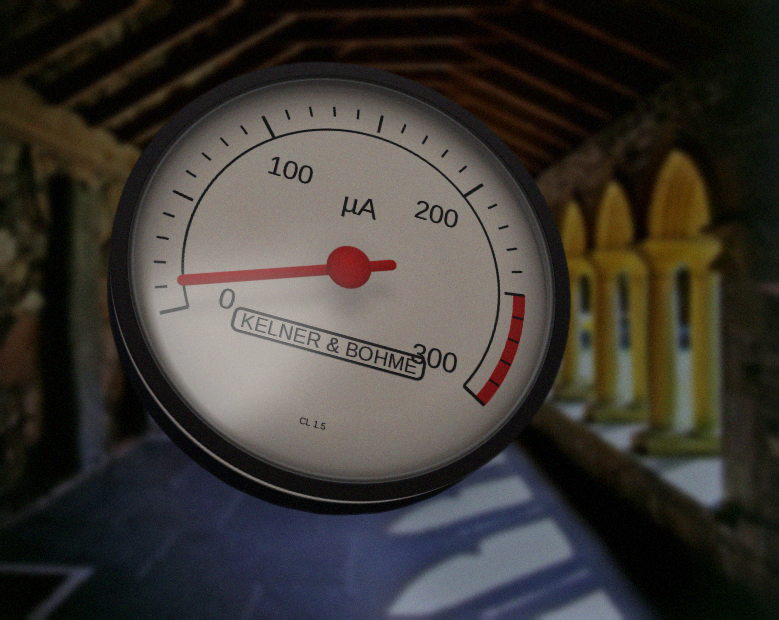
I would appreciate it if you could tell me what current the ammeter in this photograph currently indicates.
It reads 10 µA
